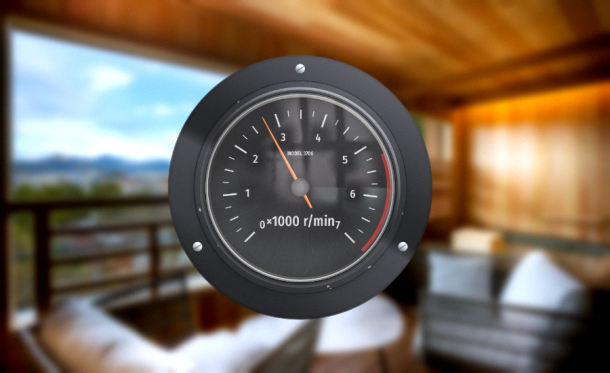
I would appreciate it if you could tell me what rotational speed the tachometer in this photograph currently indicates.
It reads 2750 rpm
